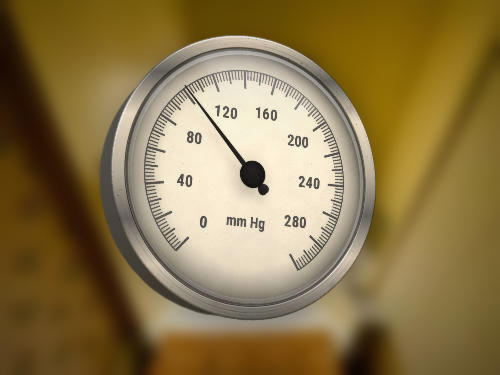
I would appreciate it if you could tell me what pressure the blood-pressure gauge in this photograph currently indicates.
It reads 100 mmHg
